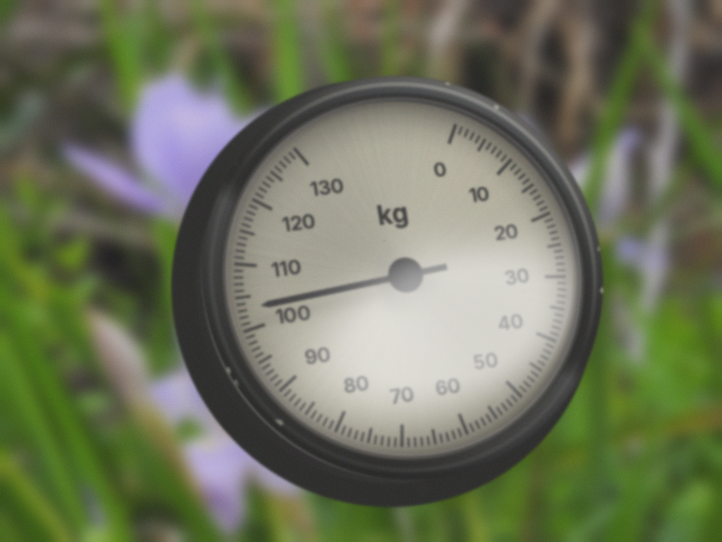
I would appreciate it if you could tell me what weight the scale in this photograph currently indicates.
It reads 103 kg
